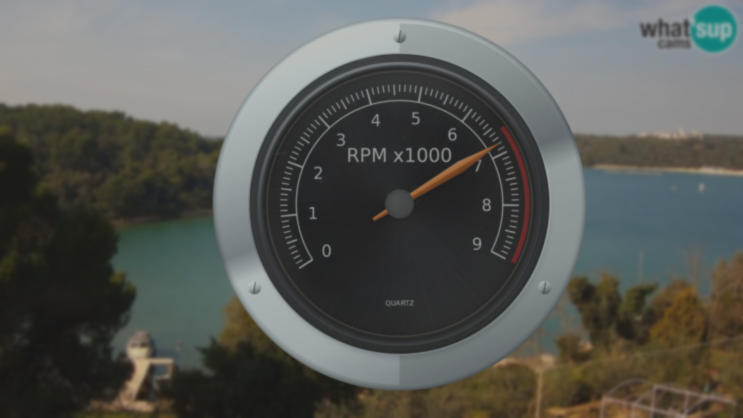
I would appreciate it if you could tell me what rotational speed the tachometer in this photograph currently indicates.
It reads 6800 rpm
